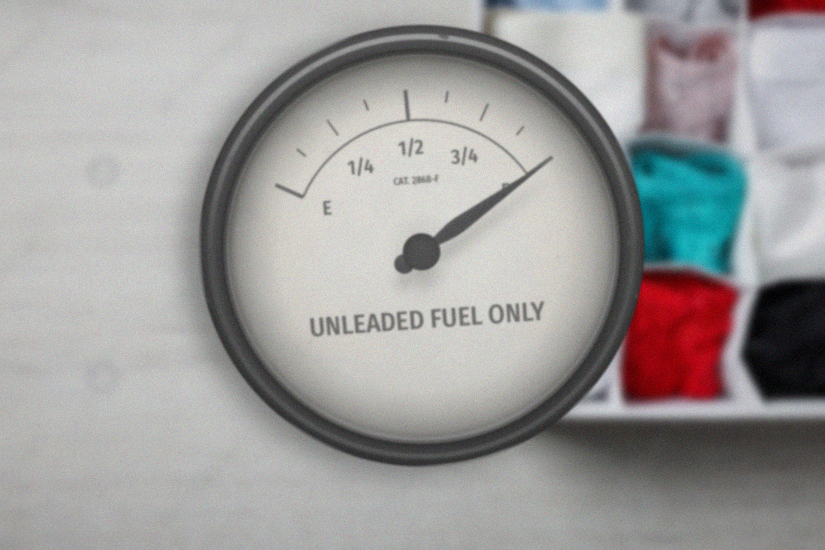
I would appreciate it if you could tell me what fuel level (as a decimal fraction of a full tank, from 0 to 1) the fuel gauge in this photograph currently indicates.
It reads 1
